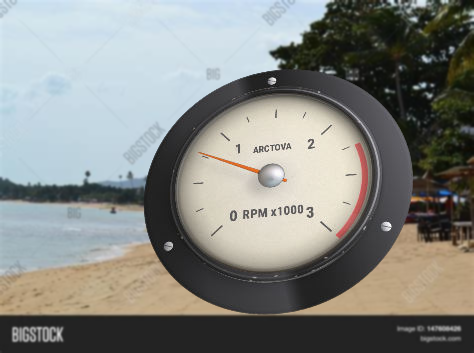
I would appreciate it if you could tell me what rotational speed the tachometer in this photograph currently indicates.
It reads 750 rpm
